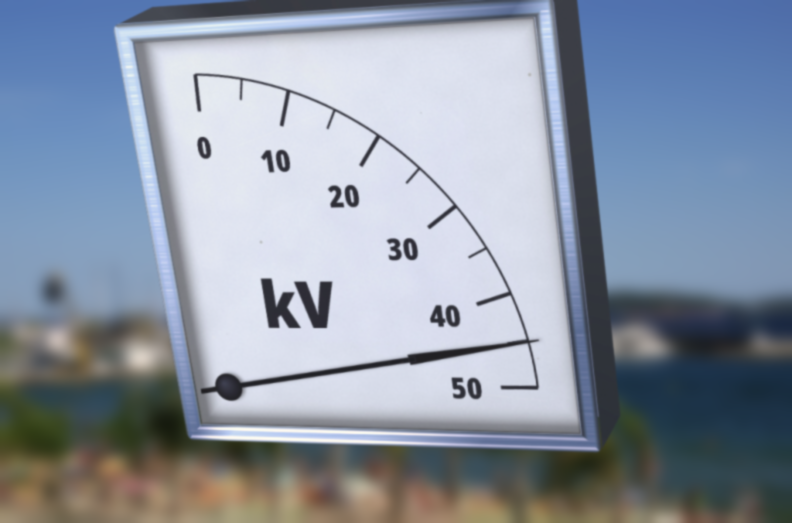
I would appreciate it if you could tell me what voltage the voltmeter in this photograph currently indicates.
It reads 45 kV
